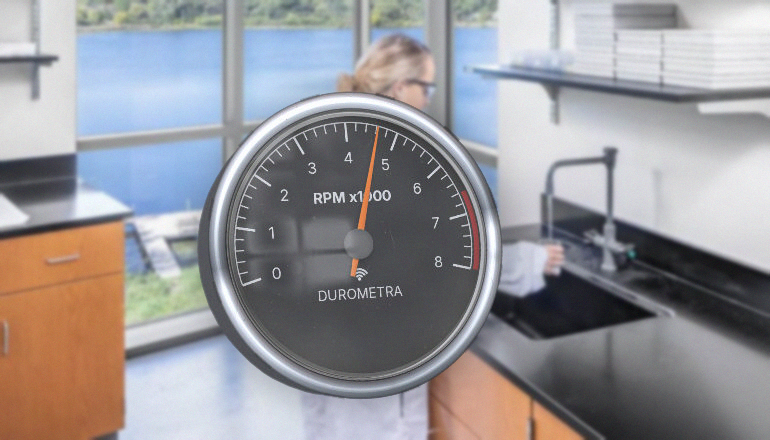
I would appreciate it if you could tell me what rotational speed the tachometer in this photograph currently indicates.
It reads 4600 rpm
